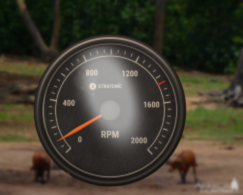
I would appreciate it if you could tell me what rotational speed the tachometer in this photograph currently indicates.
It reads 100 rpm
